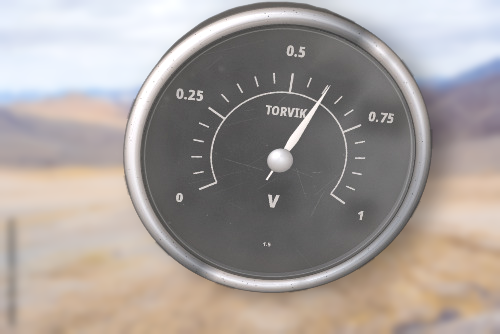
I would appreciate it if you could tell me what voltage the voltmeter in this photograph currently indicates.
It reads 0.6 V
